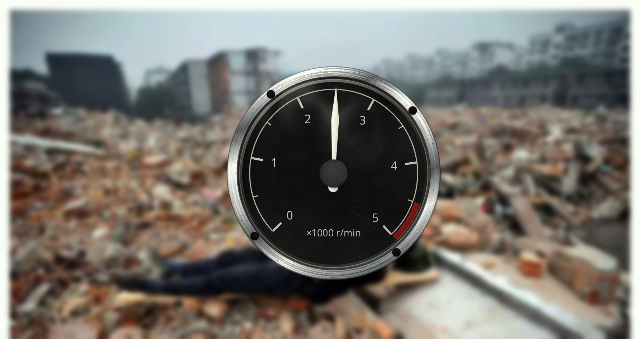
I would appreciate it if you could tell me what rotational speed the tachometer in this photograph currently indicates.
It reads 2500 rpm
